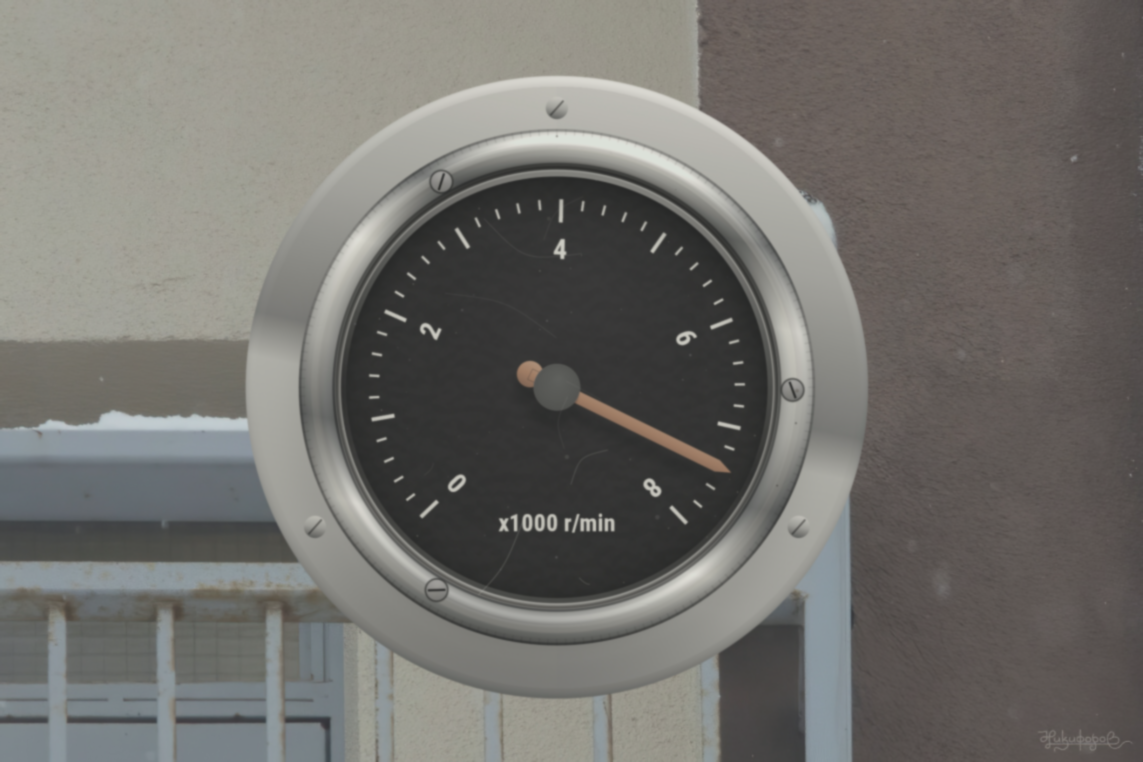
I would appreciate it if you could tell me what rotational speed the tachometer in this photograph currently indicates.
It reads 7400 rpm
